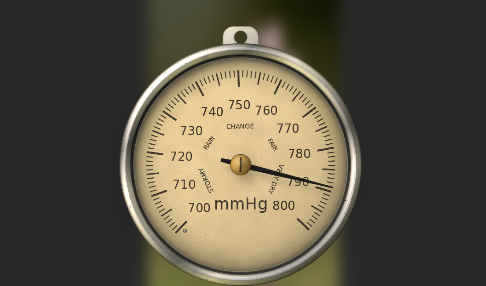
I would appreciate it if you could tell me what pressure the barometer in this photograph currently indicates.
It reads 789 mmHg
